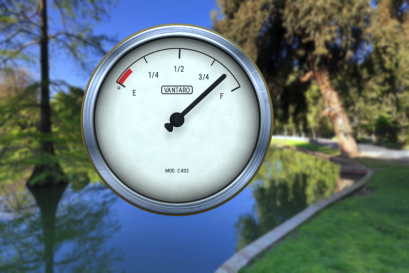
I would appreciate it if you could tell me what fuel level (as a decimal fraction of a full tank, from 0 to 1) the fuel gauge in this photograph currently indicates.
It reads 0.875
